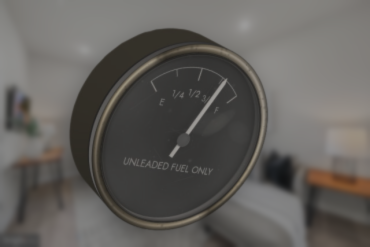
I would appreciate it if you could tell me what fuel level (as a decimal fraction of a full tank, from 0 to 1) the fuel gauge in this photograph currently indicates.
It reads 0.75
